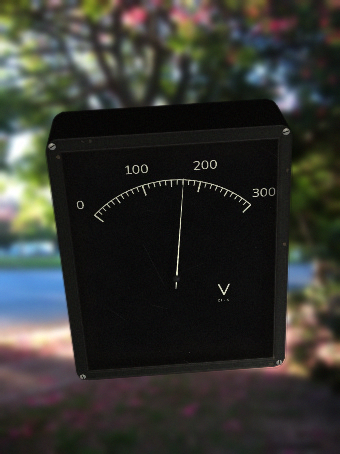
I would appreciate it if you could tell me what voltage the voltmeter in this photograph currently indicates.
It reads 170 V
